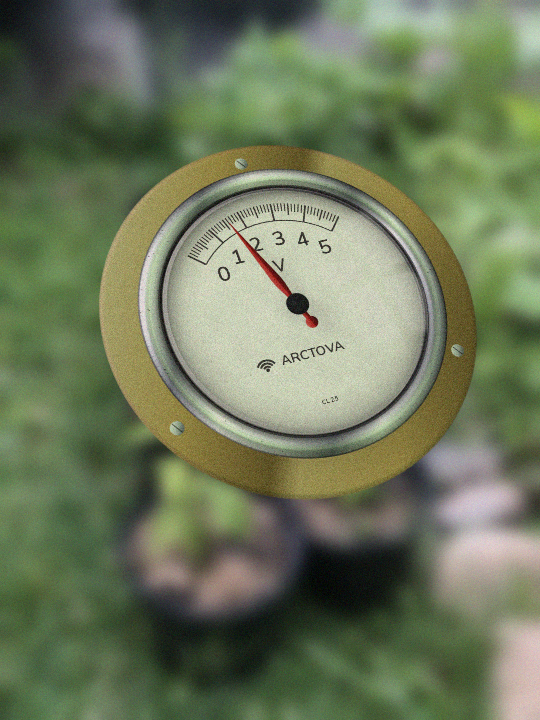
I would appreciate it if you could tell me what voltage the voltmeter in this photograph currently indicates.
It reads 1.5 V
